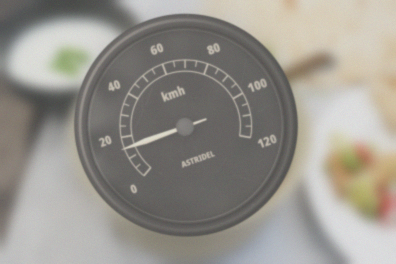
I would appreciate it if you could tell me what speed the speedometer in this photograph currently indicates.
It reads 15 km/h
